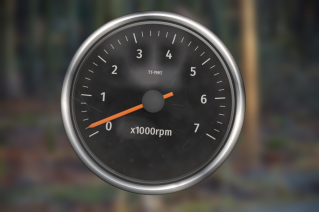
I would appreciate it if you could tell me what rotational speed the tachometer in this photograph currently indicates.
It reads 200 rpm
